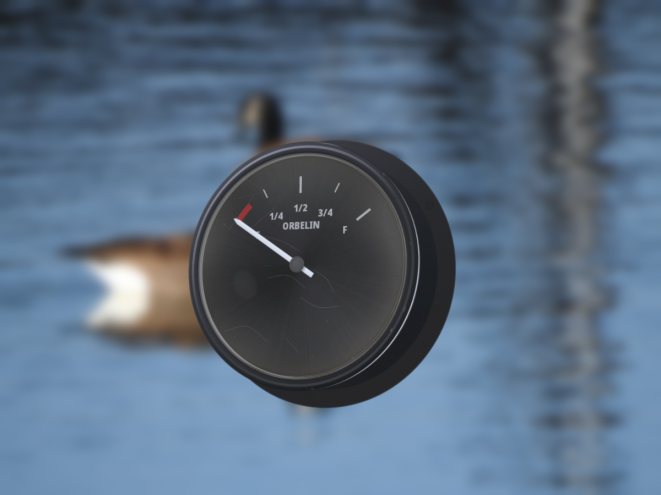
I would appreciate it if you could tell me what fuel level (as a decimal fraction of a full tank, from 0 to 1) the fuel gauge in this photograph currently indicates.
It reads 0
